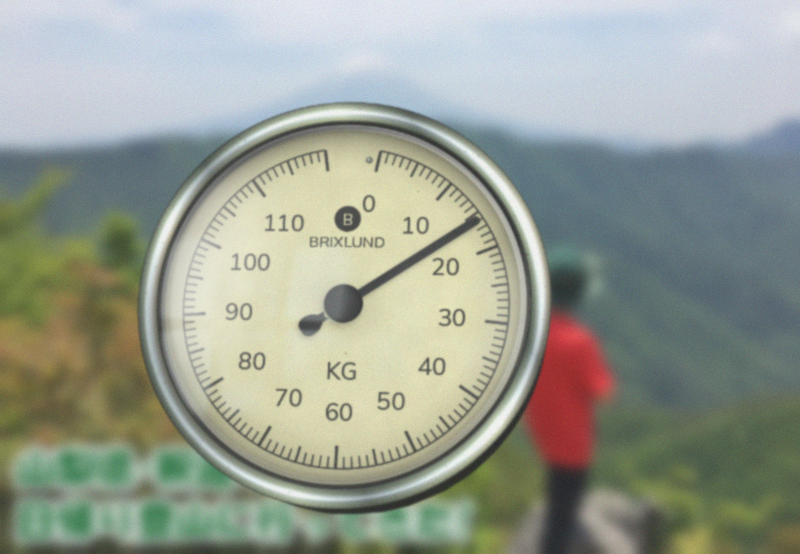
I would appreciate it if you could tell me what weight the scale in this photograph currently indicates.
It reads 16 kg
